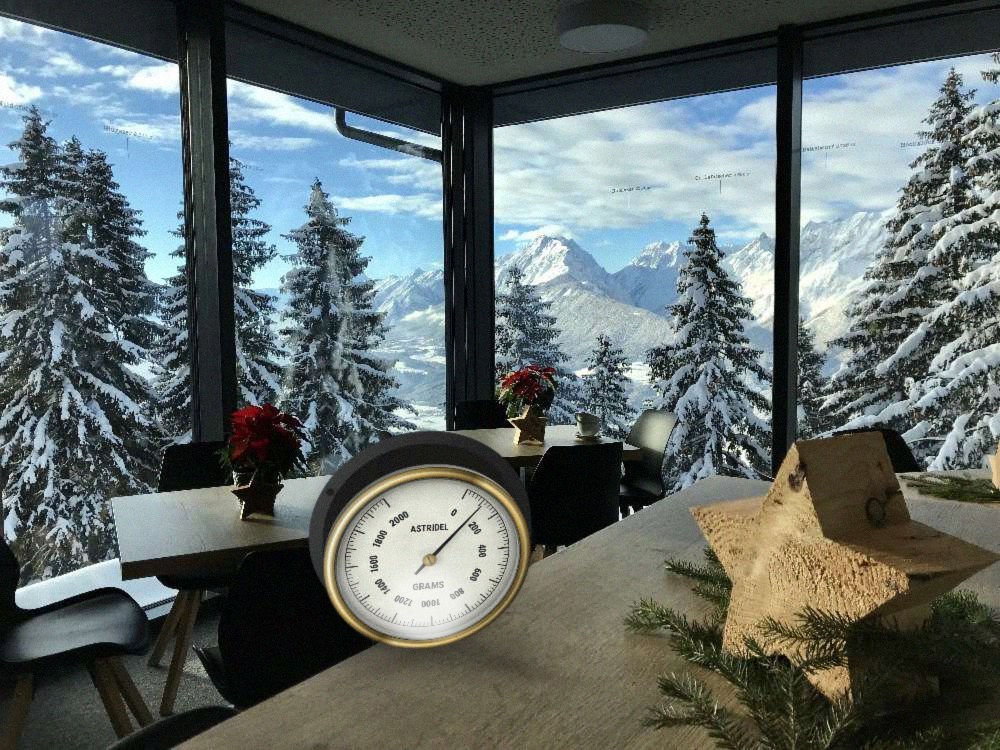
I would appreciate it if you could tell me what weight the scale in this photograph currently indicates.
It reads 100 g
